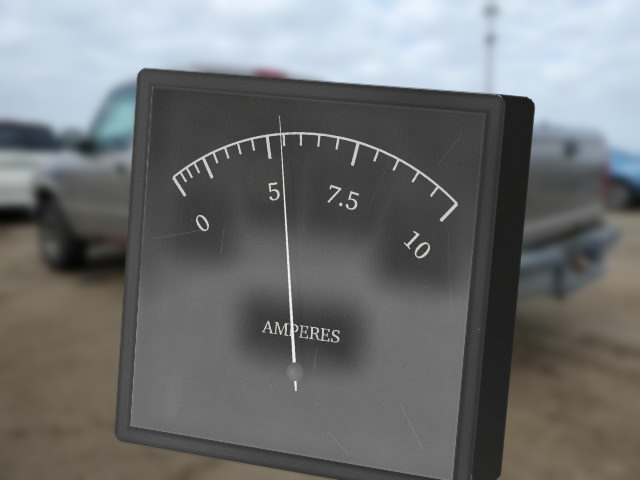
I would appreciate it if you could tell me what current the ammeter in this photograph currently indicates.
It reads 5.5 A
